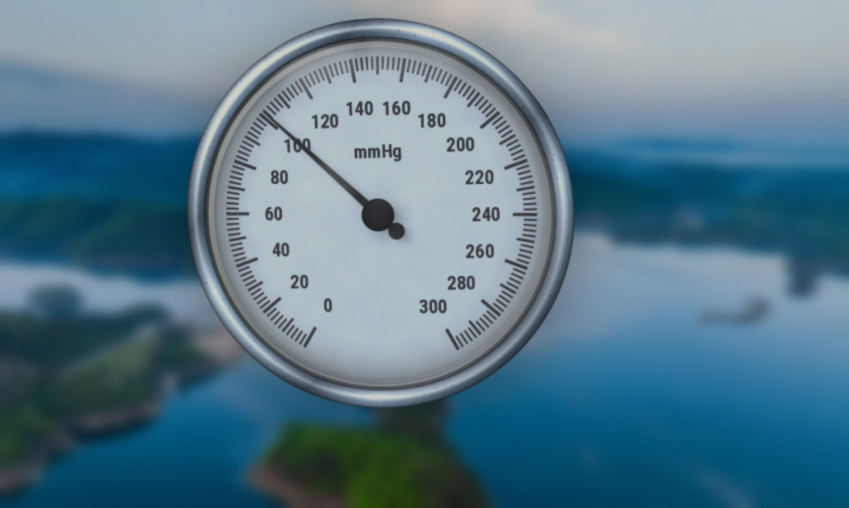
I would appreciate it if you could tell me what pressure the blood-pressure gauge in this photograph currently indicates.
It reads 102 mmHg
